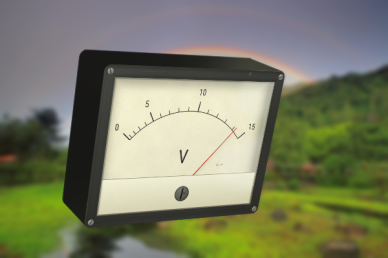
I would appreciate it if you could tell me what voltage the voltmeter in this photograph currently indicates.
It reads 14 V
